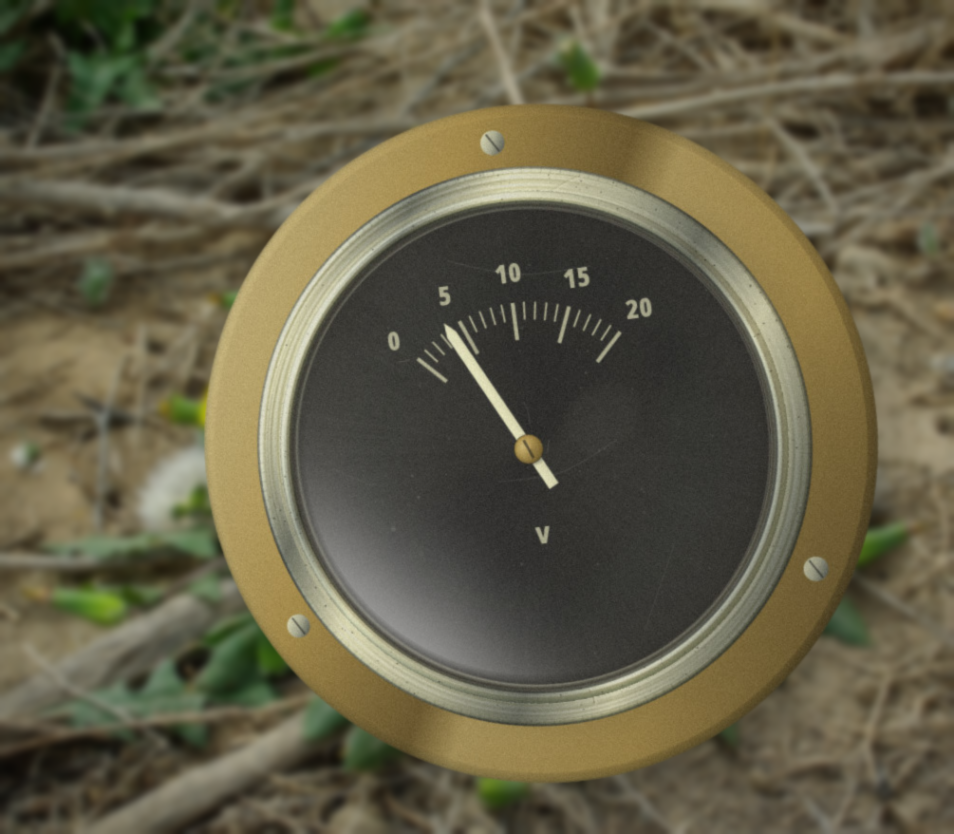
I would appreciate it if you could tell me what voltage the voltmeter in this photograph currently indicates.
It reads 4 V
